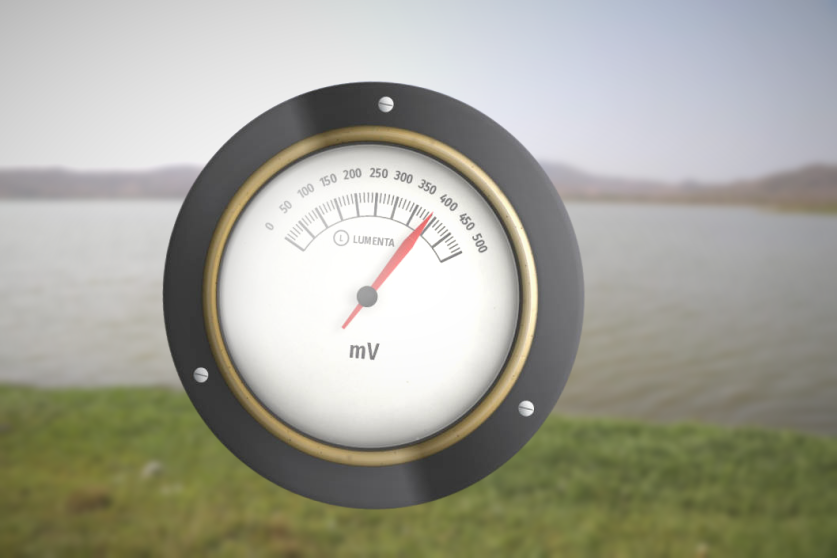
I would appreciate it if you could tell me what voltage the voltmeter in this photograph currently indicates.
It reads 390 mV
